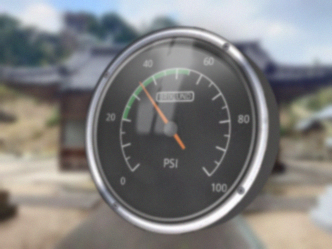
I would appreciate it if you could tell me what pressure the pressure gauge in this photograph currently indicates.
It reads 35 psi
